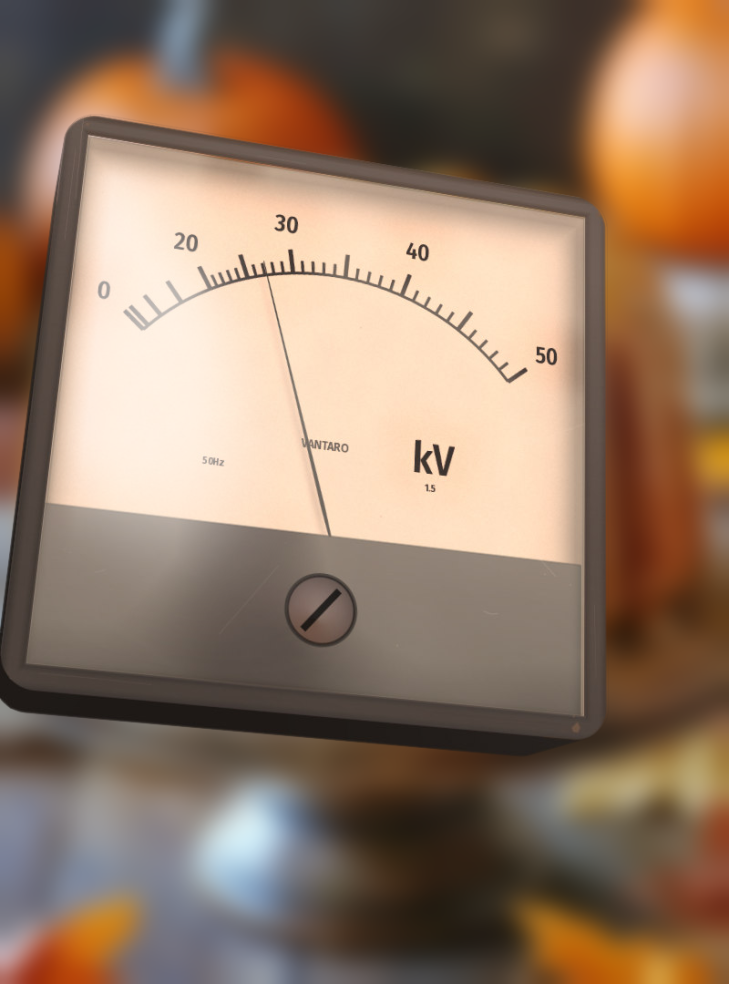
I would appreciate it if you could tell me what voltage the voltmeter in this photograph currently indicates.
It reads 27 kV
